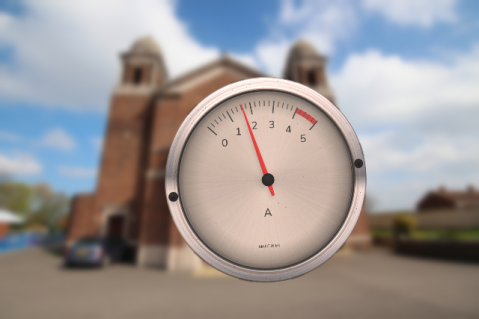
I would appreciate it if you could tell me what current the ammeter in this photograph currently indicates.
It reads 1.6 A
